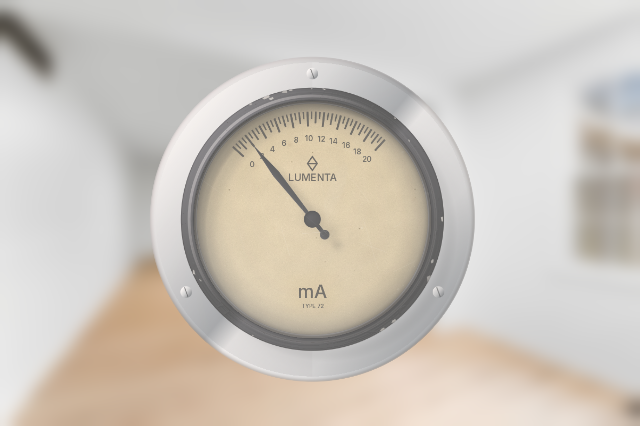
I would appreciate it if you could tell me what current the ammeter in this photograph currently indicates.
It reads 2 mA
